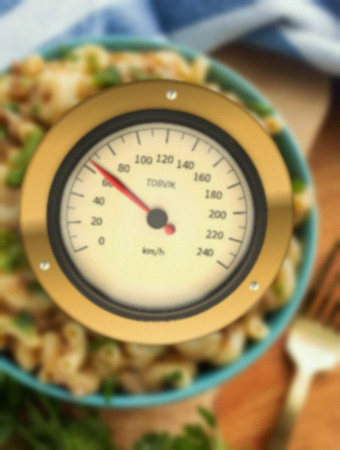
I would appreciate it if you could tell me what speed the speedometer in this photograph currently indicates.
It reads 65 km/h
